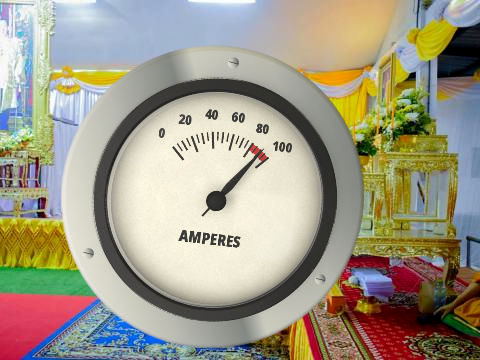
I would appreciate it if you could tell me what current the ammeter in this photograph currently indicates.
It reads 90 A
